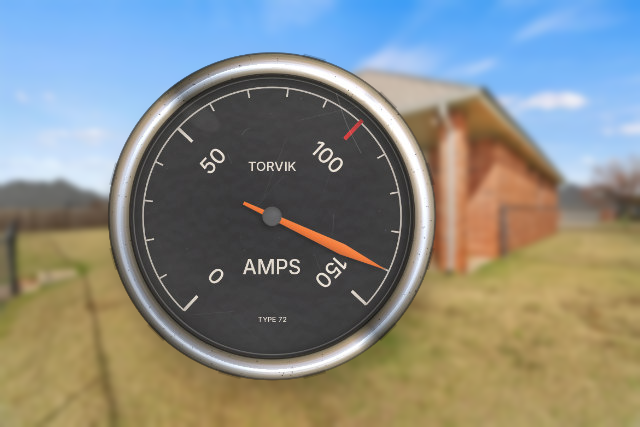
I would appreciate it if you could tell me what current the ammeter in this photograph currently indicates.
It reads 140 A
